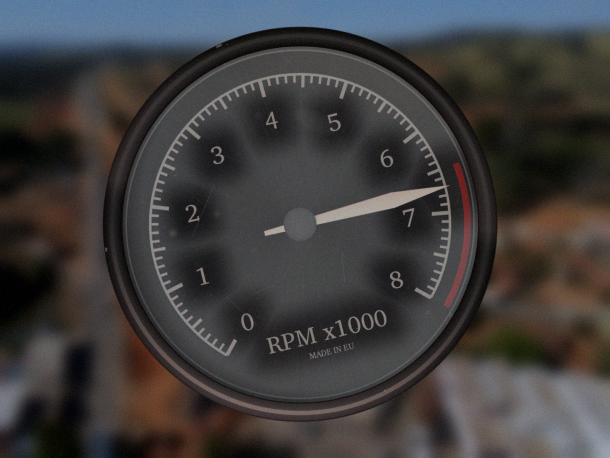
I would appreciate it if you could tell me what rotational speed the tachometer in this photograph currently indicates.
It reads 6700 rpm
